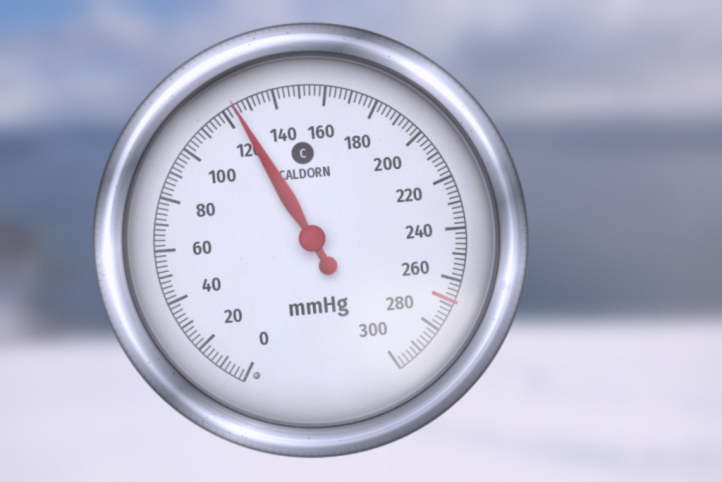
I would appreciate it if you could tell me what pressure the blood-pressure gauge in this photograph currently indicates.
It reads 124 mmHg
